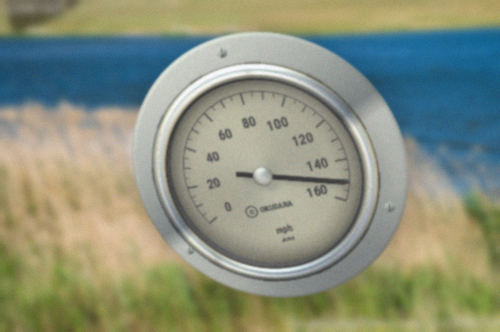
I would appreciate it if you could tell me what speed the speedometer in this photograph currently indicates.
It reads 150 mph
